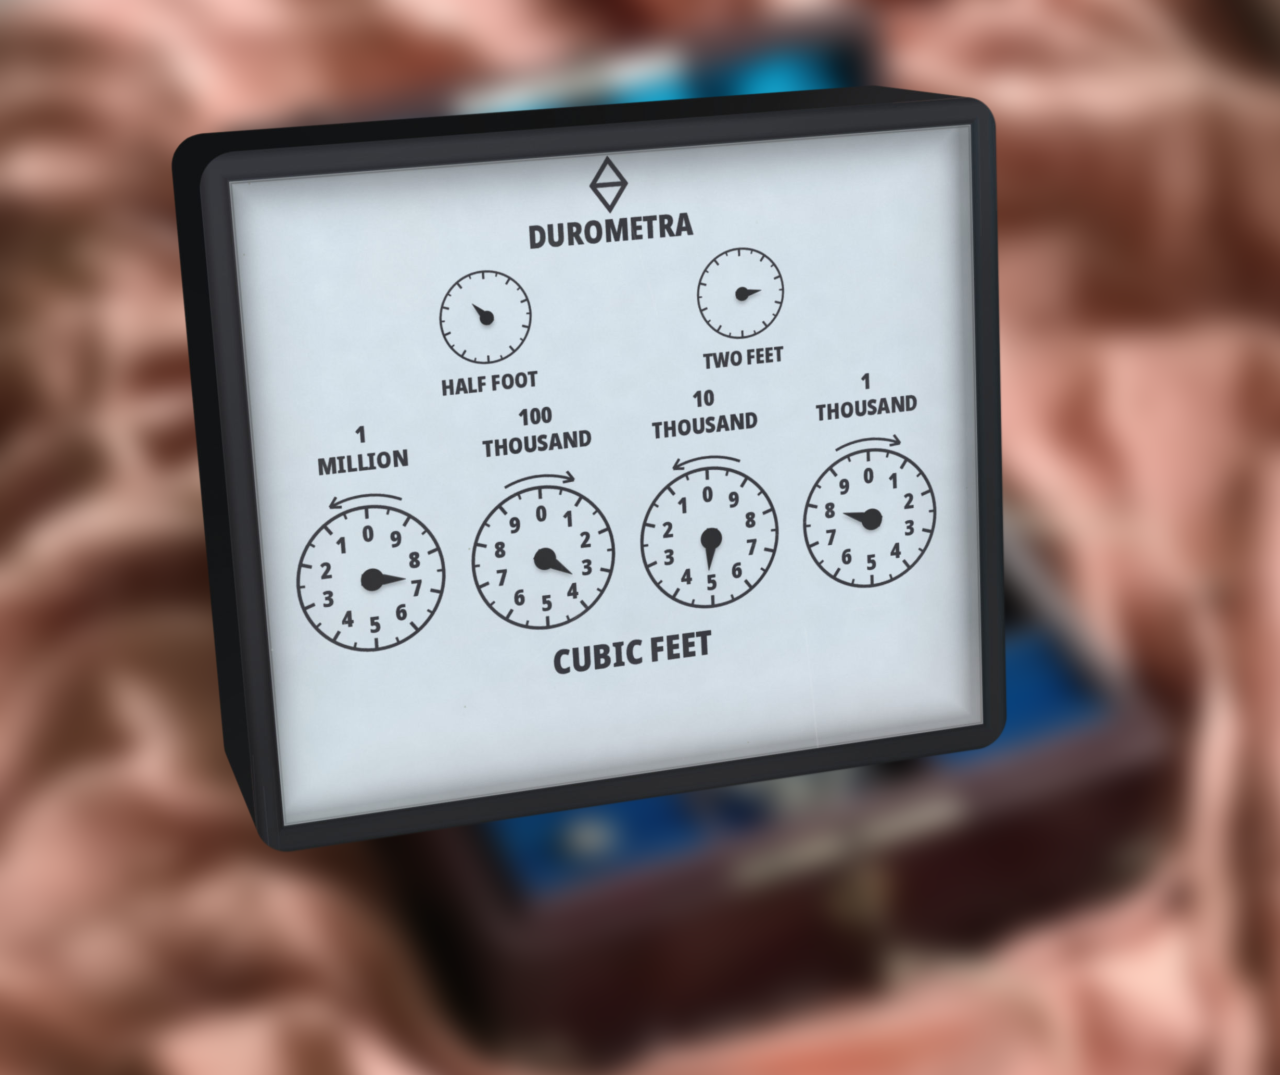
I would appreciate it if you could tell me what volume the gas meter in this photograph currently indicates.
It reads 734800 ft³
